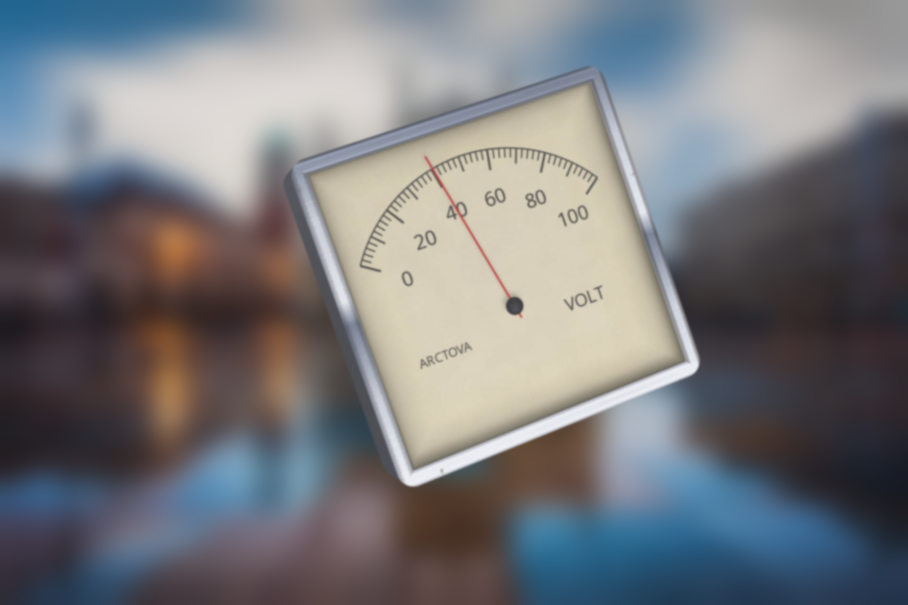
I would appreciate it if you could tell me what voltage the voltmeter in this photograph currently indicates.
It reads 40 V
